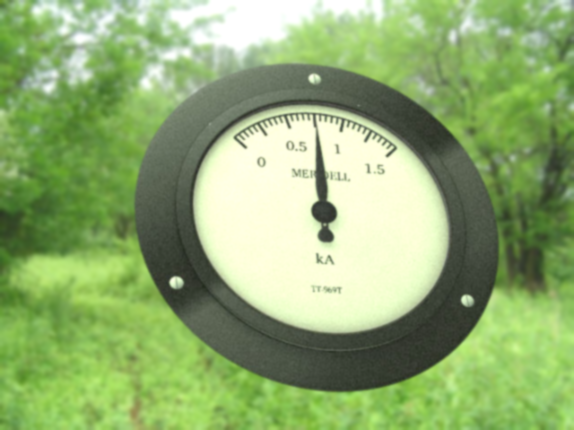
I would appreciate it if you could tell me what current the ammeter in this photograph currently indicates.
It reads 0.75 kA
